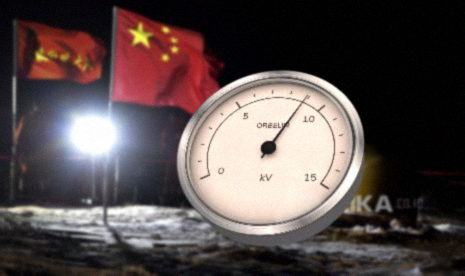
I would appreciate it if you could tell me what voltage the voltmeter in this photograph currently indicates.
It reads 9 kV
